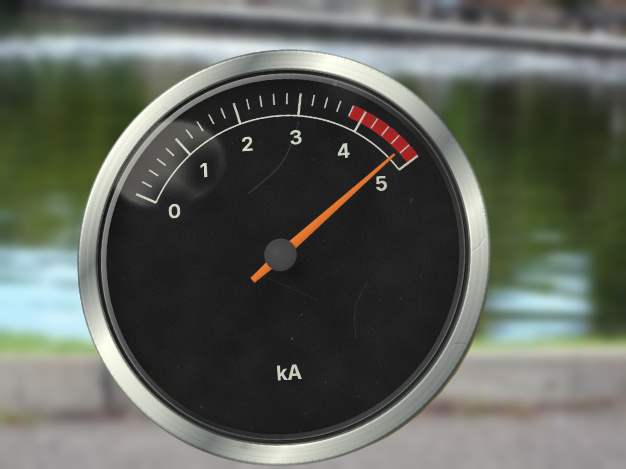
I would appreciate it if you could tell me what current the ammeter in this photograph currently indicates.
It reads 4.8 kA
